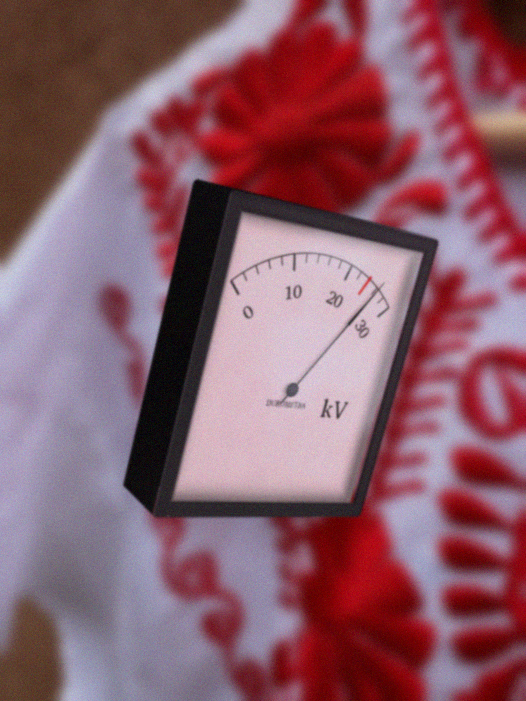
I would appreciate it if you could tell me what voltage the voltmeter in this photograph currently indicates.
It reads 26 kV
